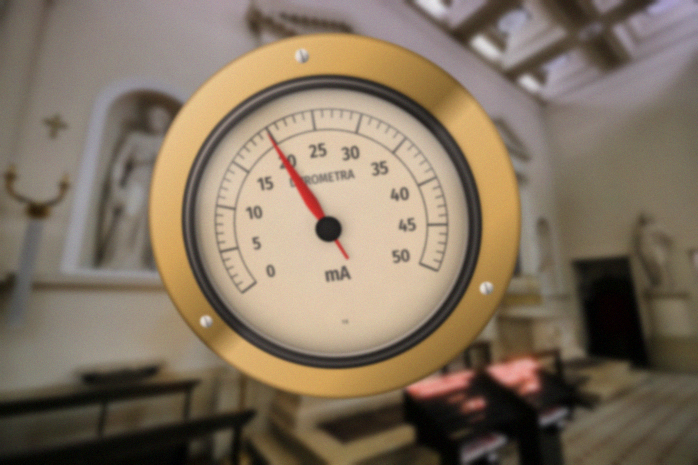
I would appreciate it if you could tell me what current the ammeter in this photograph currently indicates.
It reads 20 mA
